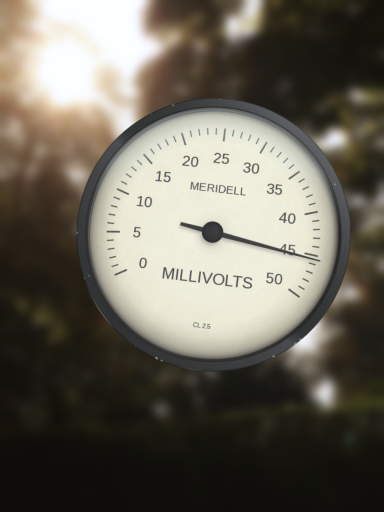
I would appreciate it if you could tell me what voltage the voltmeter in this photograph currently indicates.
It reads 45.5 mV
